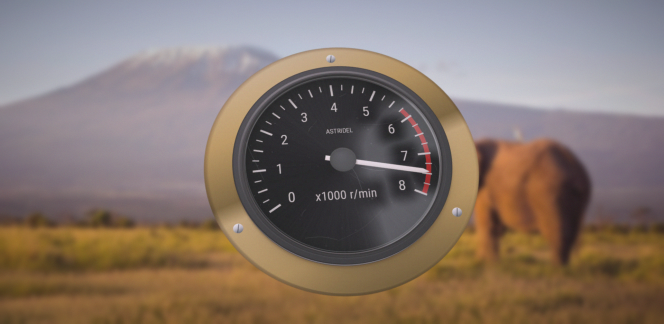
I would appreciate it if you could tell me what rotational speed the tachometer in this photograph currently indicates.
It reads 7500 rpm
